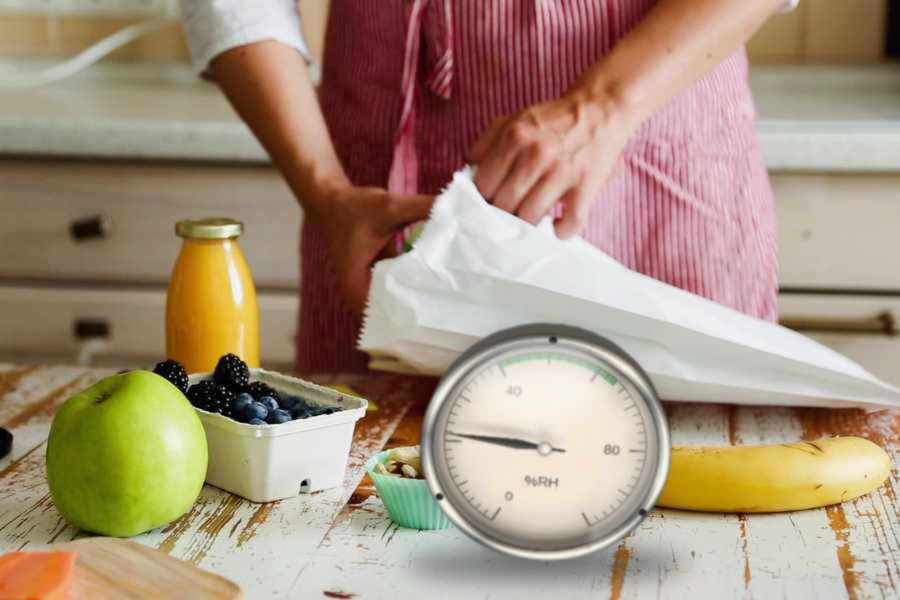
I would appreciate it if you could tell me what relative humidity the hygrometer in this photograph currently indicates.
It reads 22 %
